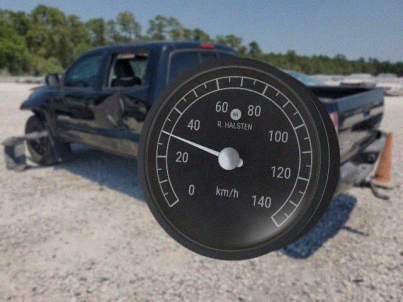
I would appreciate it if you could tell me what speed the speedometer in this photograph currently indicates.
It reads 30 km/h
